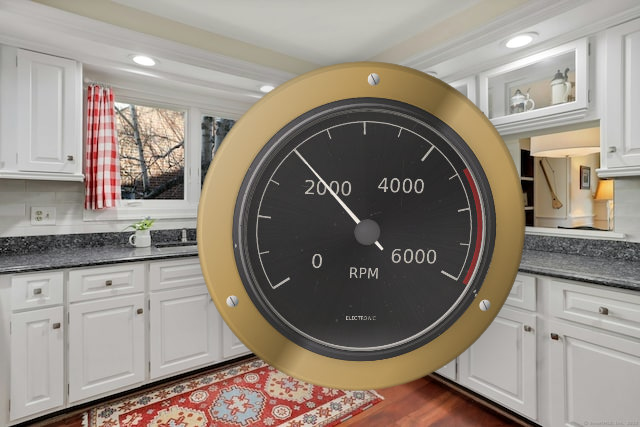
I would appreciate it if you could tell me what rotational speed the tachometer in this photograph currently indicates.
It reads 2000 rpm
